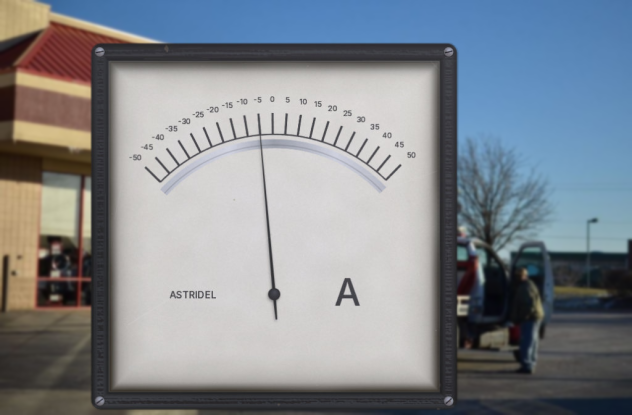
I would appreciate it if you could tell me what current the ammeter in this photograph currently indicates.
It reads -5 A
